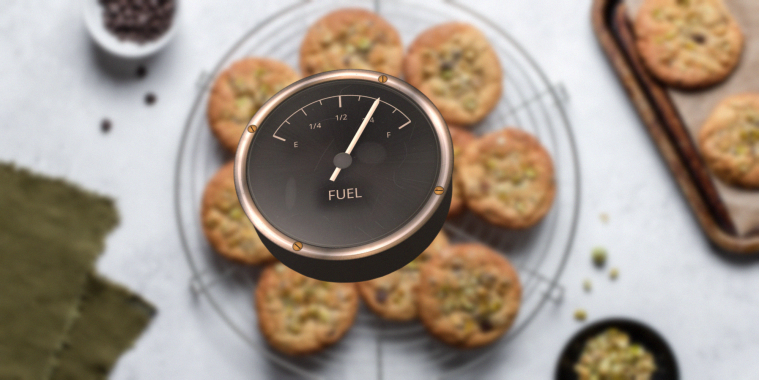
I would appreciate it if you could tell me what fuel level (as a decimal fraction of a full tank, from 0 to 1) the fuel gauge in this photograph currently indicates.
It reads 0.75
